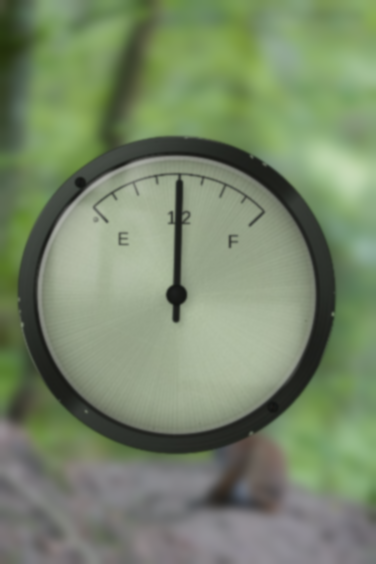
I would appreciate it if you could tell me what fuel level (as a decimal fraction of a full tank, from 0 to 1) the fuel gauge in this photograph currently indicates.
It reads 0.5
